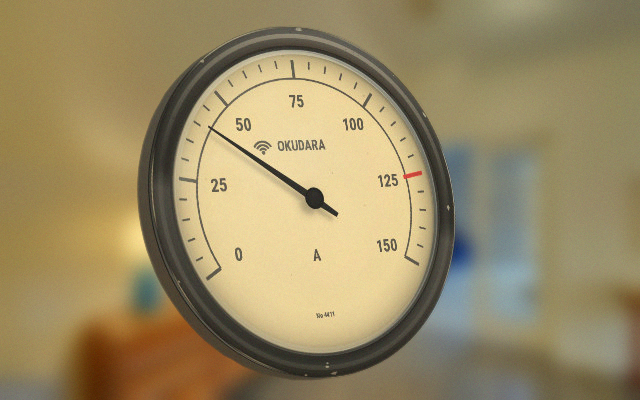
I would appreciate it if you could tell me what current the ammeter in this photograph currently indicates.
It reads 40 A
